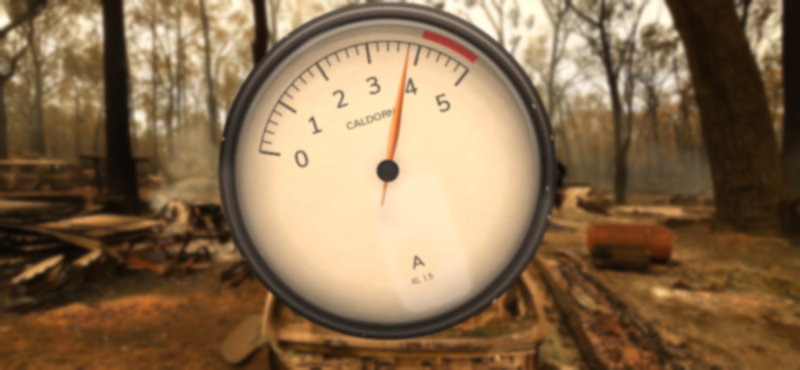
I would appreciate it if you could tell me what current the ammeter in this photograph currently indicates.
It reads 3.8 A
